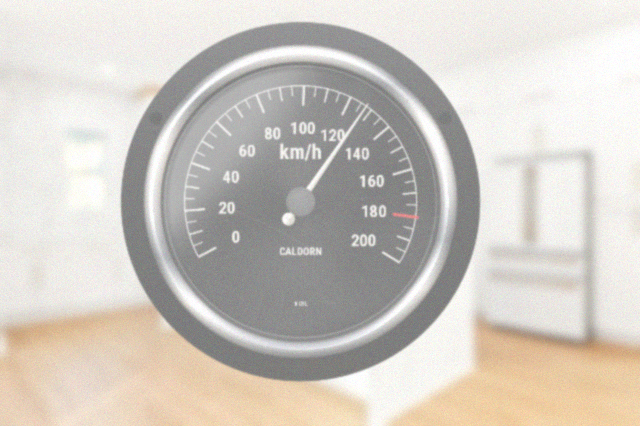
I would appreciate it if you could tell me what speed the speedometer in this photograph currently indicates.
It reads 127.5 km/h
